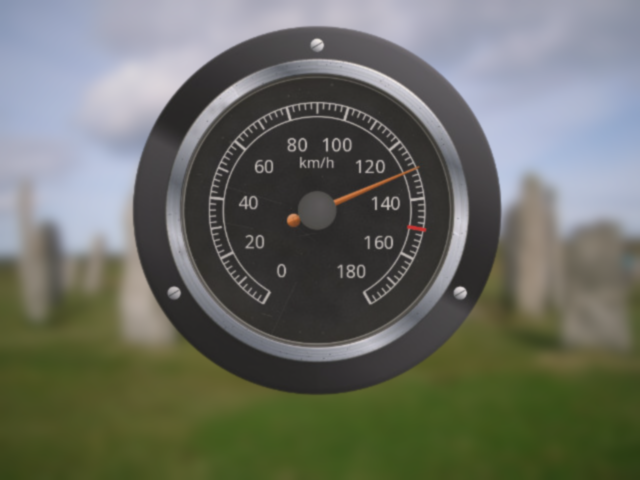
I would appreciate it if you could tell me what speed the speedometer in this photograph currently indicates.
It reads 130 km/h
